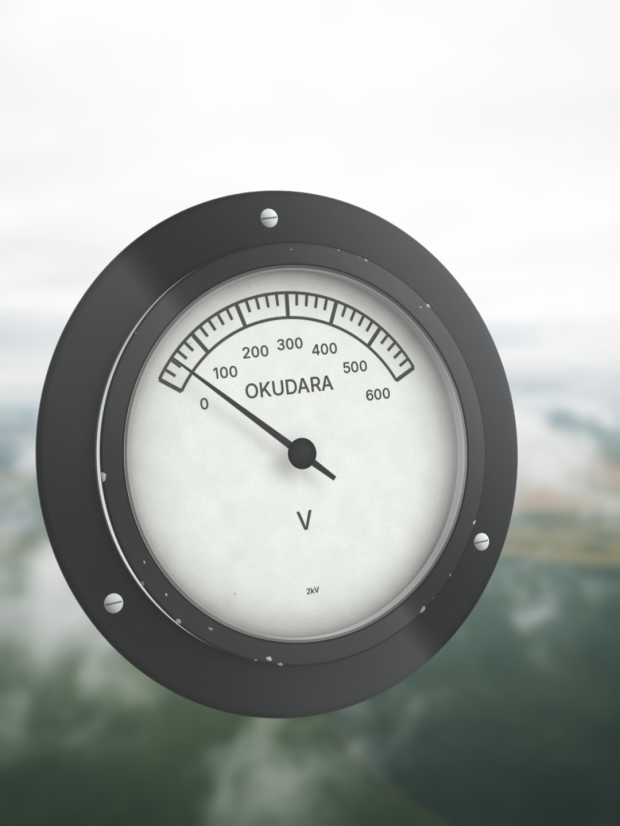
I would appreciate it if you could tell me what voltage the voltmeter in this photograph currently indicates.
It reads 40 V
